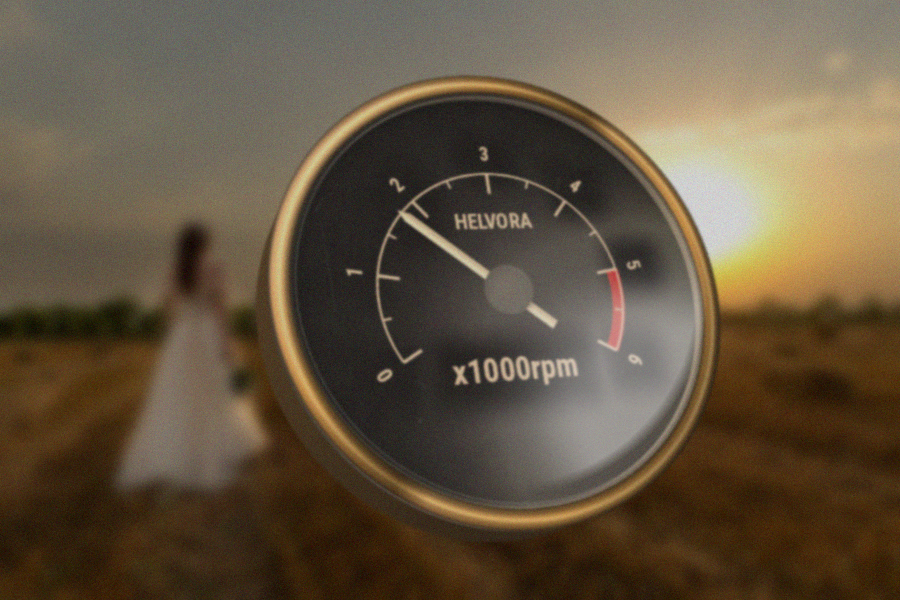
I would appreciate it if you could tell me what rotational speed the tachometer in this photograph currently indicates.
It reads 1750 rpm
